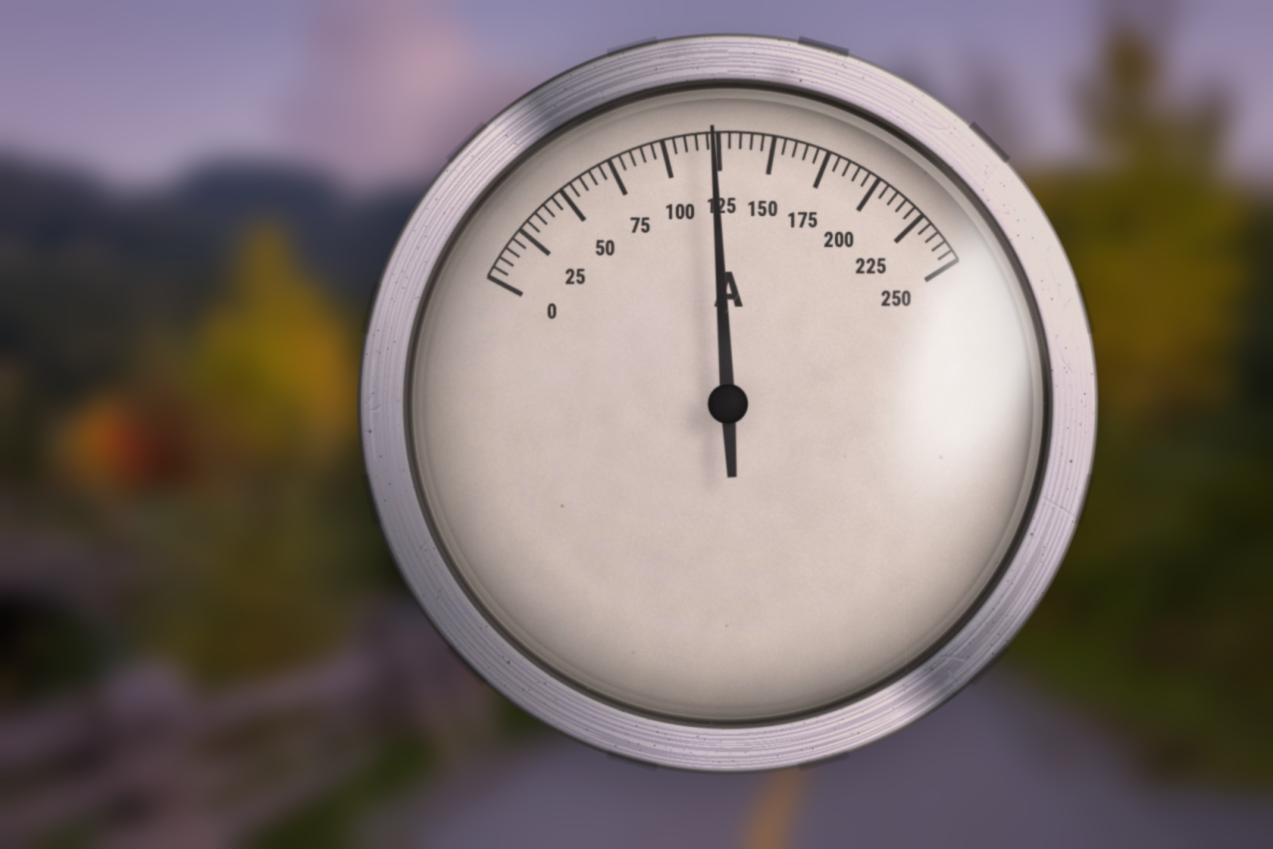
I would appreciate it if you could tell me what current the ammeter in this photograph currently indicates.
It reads 122.5 A
